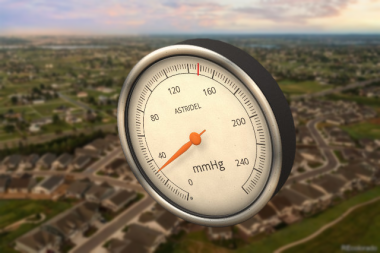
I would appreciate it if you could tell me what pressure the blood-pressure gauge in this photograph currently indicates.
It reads 30 mmHg
